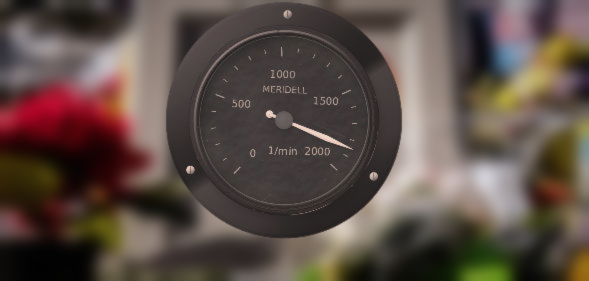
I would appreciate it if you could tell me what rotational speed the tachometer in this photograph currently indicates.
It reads 1850 rpm
